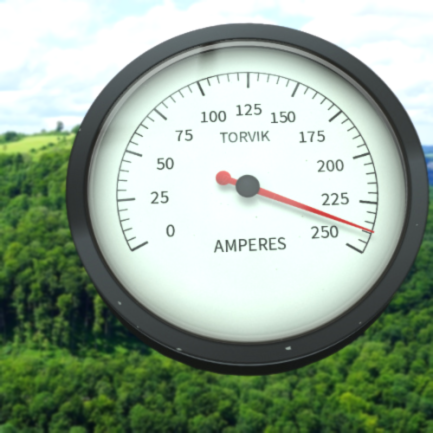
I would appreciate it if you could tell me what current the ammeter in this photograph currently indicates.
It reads 240 A
